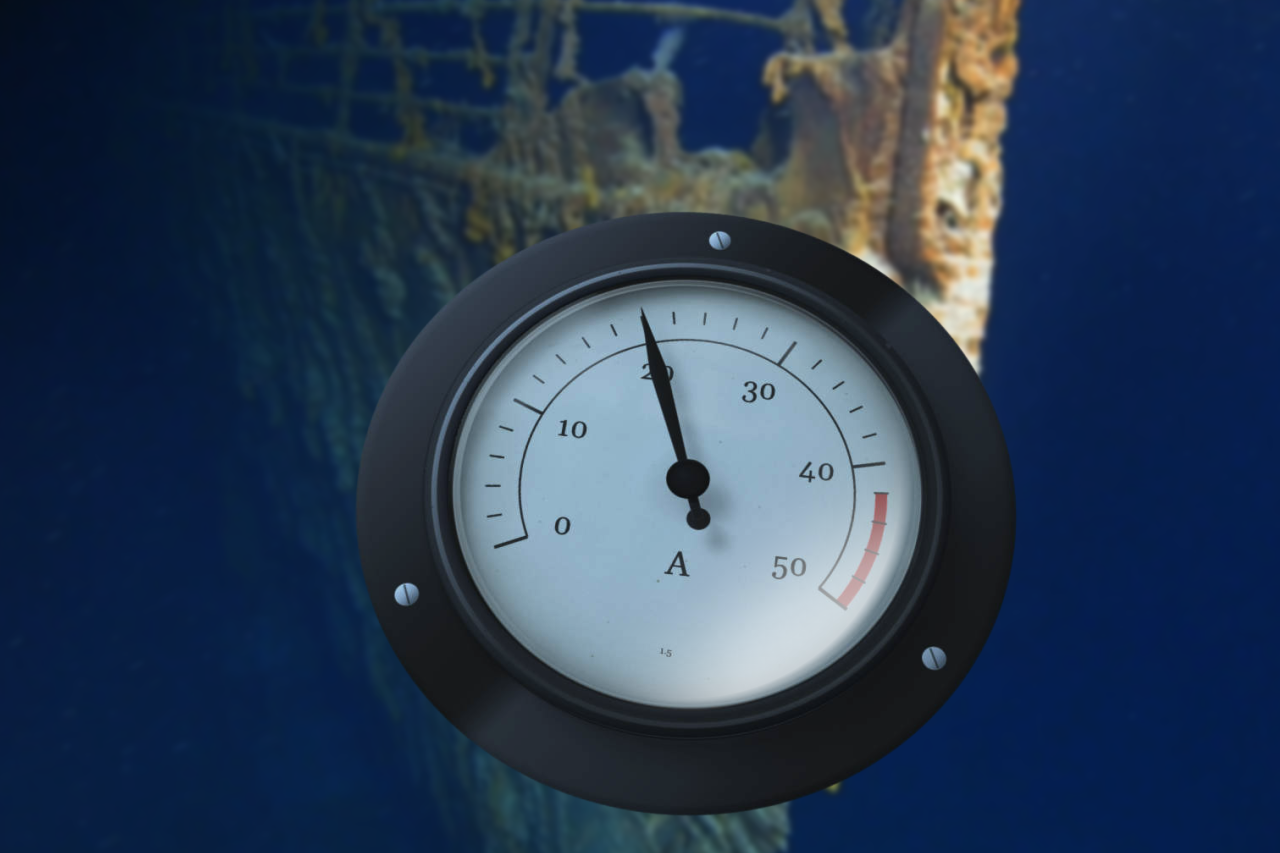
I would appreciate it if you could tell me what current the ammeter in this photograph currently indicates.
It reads 20 A
